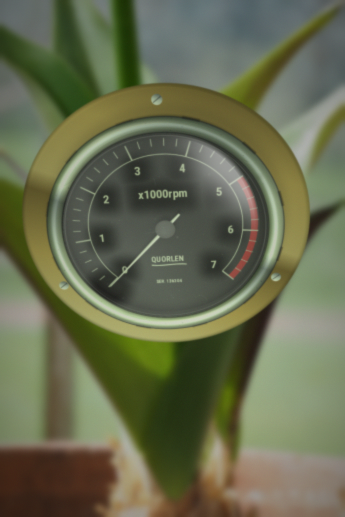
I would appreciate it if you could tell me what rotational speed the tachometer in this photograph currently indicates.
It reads 0 rpm
